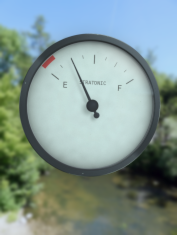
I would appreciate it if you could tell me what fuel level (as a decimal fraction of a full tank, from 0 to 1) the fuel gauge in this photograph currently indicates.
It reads 0.25
